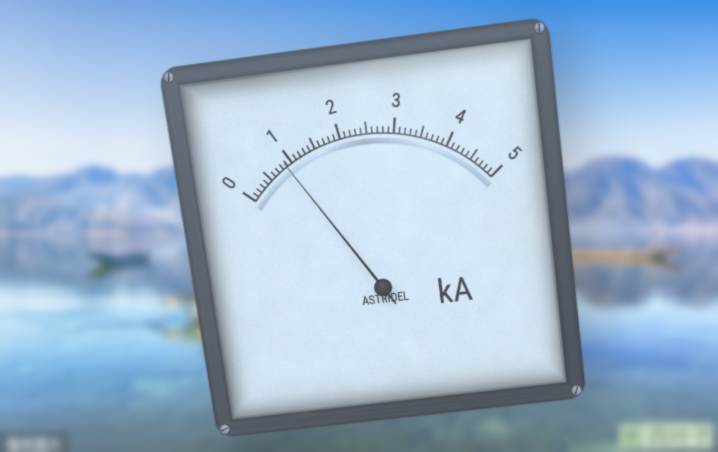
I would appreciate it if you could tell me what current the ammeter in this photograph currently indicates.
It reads 0.9 kA
